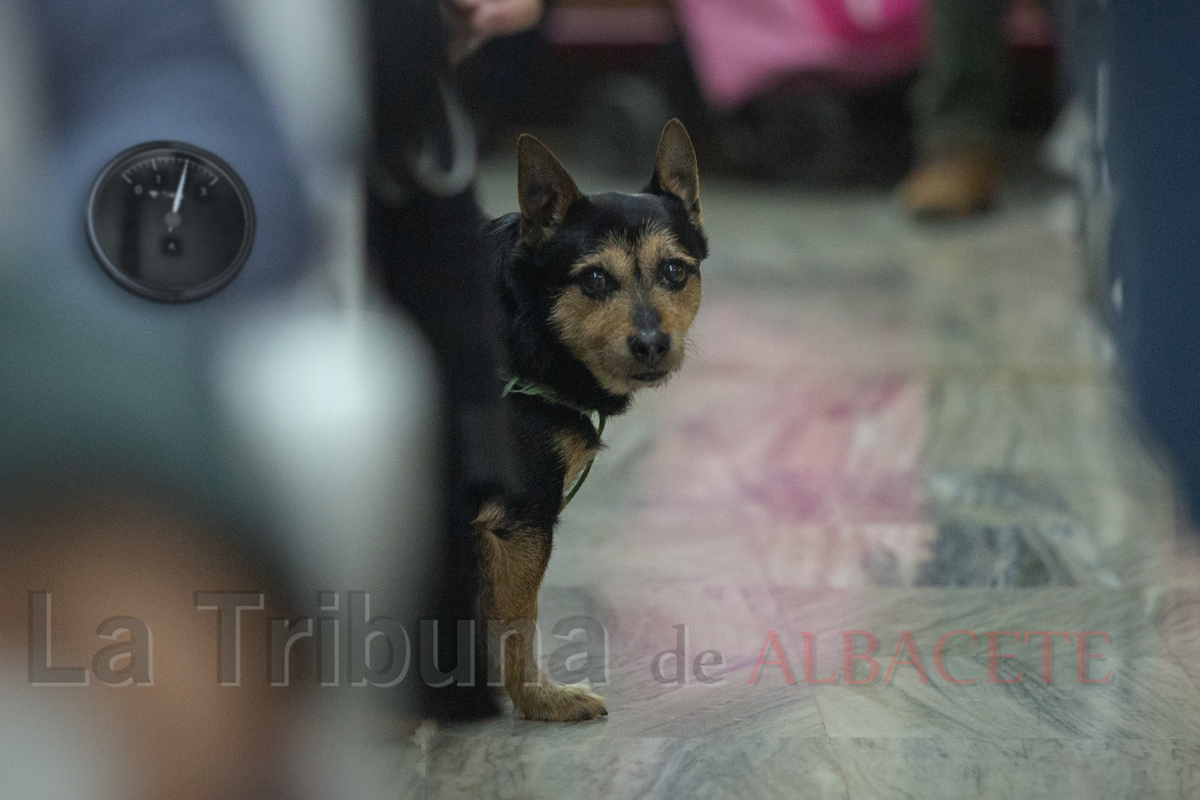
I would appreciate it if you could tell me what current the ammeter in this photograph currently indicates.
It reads 2 A
